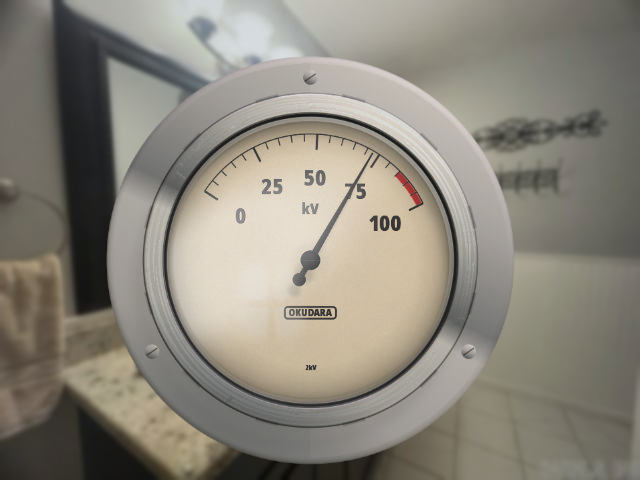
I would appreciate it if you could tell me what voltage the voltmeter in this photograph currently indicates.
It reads 72.5 kV
